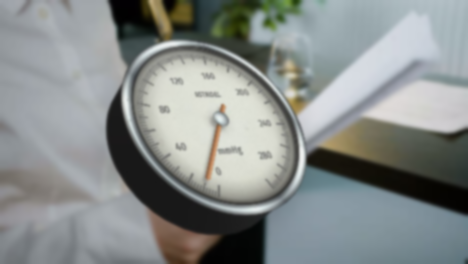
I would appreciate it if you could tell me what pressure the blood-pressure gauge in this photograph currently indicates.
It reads 10 mmHg
